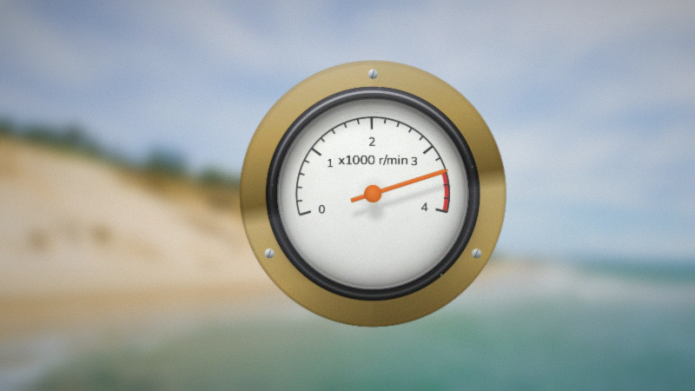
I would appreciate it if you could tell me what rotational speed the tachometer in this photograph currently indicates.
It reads 3400 rpm
